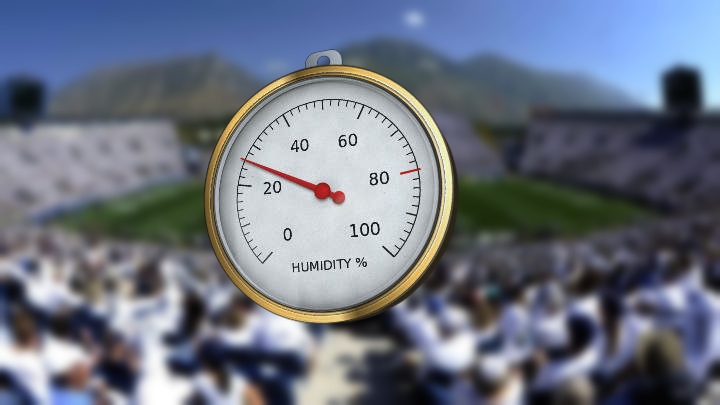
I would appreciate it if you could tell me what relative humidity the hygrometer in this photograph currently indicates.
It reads 26 %
